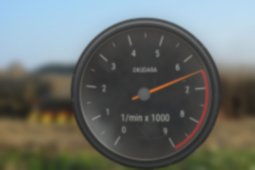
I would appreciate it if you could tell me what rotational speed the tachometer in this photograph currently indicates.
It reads 6500 rpm
